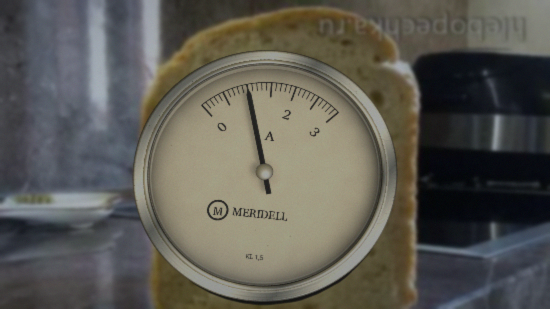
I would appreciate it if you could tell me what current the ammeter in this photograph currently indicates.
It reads 1 A
